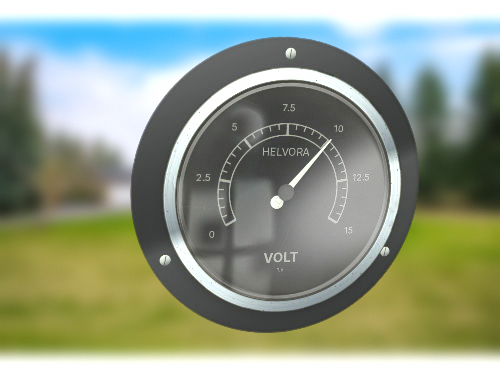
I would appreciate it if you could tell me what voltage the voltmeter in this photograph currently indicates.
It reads 10 V
